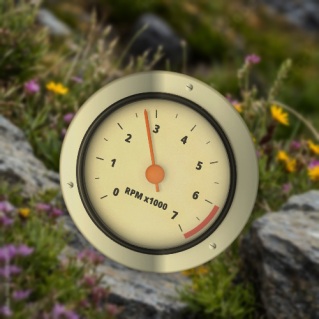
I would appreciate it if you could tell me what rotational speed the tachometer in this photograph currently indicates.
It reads 2750 rpm
